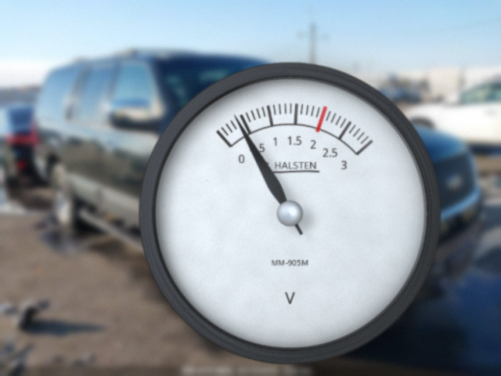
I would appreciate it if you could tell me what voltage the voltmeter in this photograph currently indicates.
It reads 0.4 V
